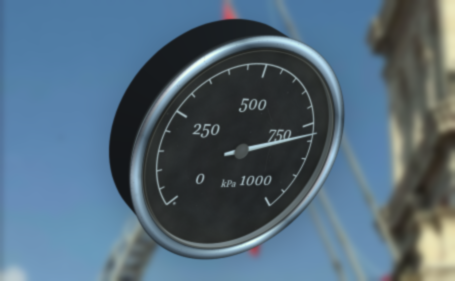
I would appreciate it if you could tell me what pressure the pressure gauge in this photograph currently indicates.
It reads 775 kPa
